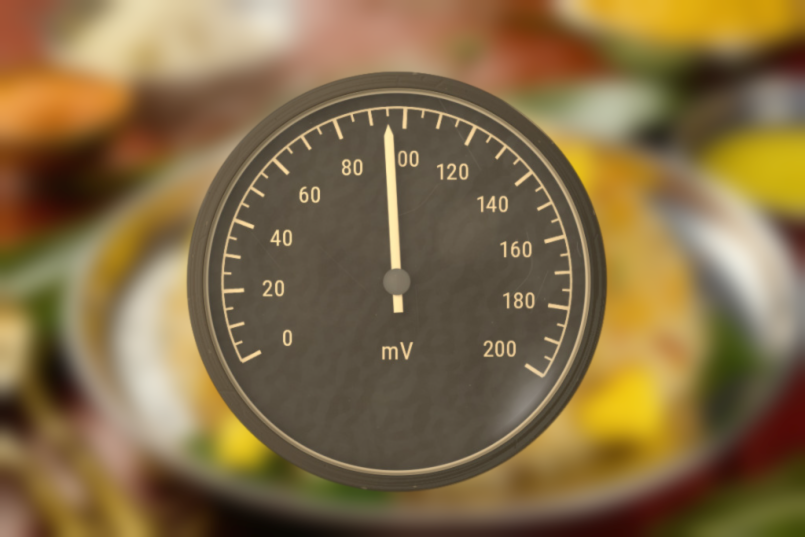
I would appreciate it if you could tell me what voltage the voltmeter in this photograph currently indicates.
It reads 95 mV
